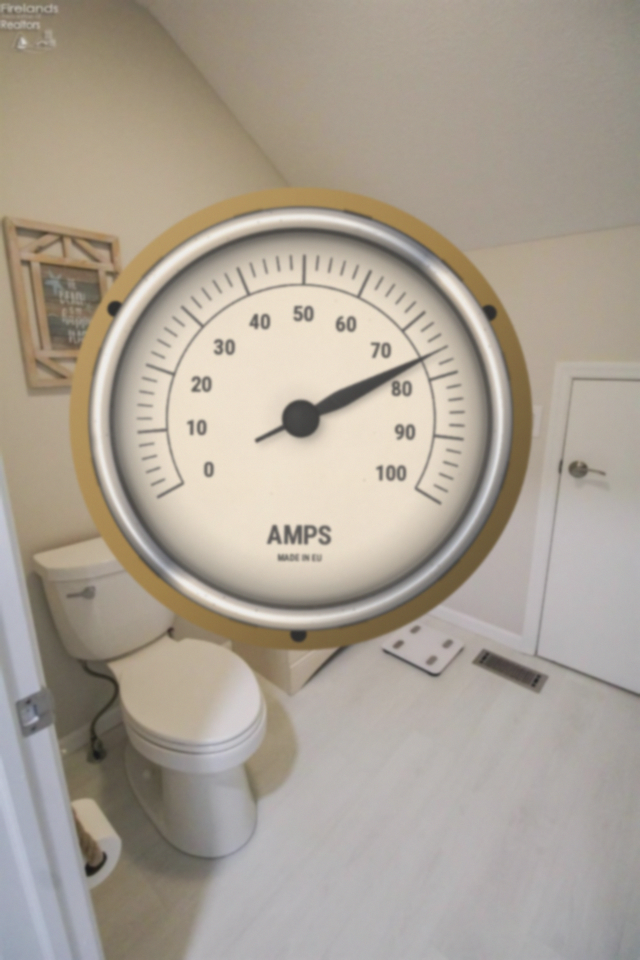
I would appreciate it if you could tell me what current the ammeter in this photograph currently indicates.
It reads 76 A
